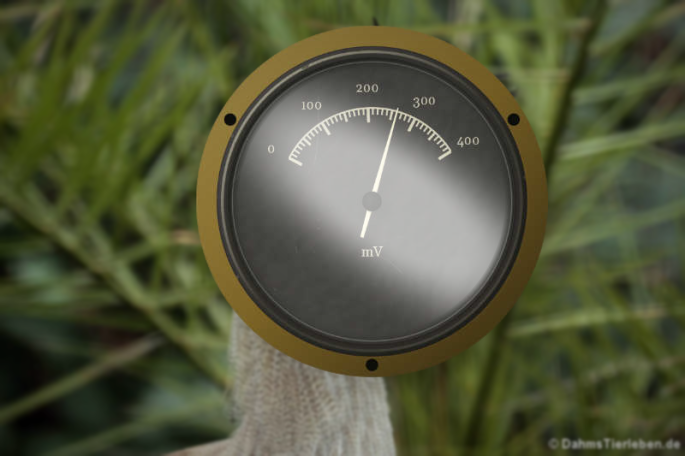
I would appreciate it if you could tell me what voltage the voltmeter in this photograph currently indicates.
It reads 260 mV
